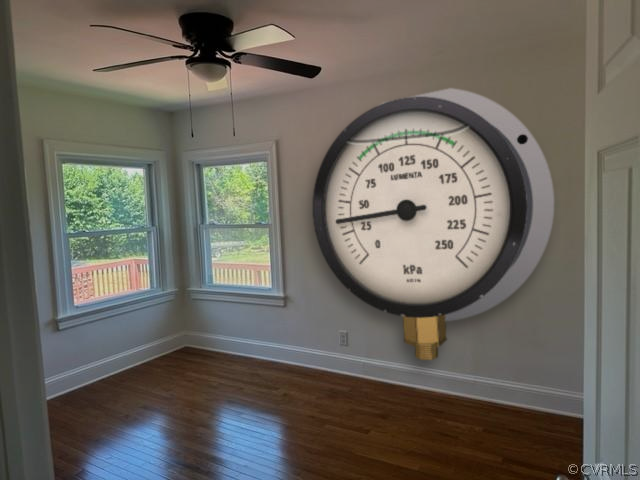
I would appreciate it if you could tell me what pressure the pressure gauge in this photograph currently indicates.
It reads 35 kPa
